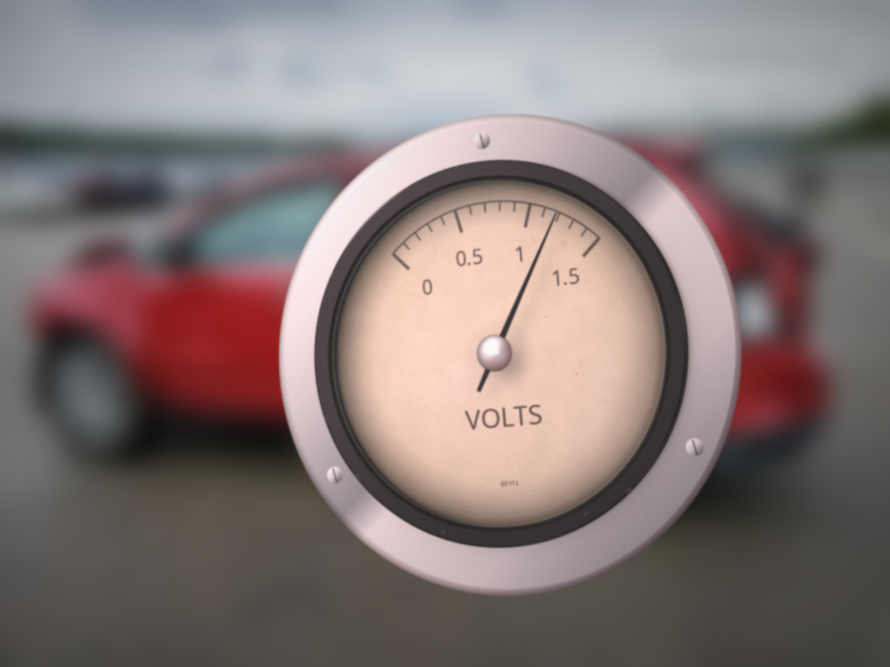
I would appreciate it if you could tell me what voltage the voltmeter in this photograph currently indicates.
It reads 1.2 V
